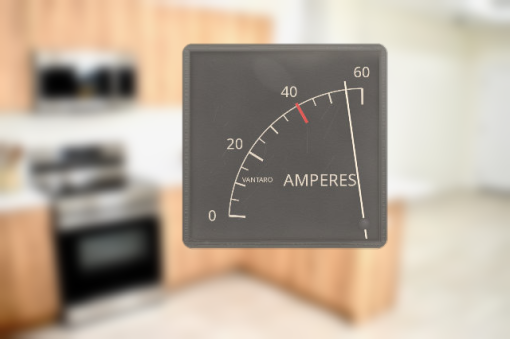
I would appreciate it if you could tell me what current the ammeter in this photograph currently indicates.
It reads 55 A
